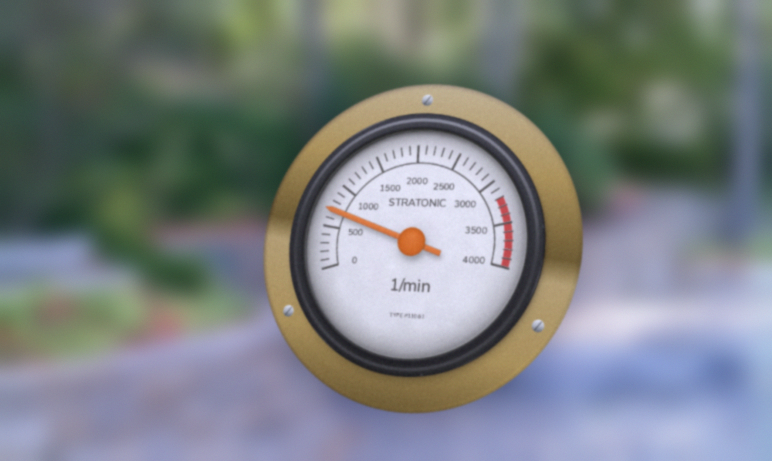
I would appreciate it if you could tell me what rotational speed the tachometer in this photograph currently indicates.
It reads 700 rpm
